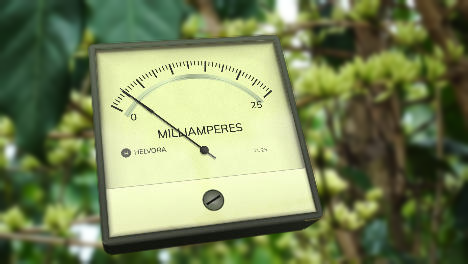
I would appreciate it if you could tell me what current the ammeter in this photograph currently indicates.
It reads 2.5 mA
